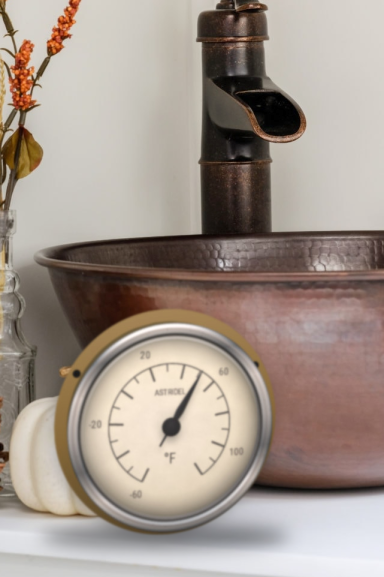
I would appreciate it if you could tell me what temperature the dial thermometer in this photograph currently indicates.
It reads 50 °F
